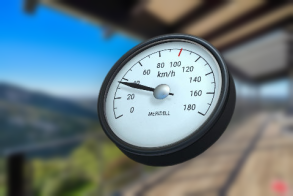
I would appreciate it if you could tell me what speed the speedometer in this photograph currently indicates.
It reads 35 km/h
